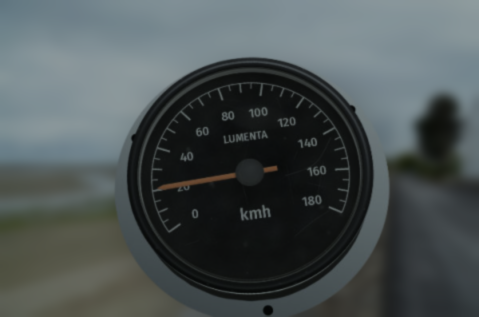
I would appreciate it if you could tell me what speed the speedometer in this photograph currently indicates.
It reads 20 km/h
